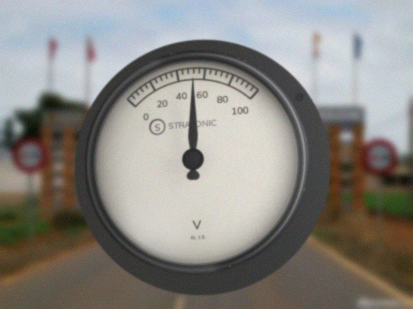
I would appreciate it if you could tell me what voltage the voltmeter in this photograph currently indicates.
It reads 52 V
